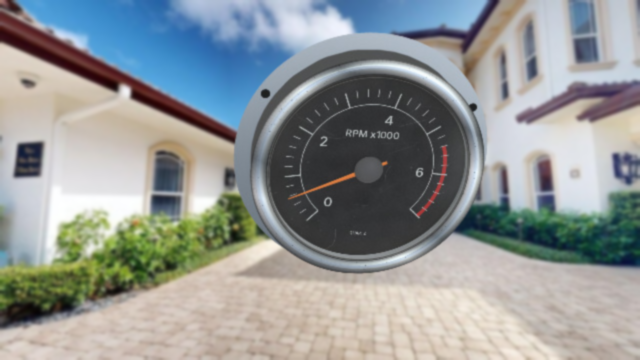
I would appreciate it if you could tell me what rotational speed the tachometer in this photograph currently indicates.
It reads 600 rpm
